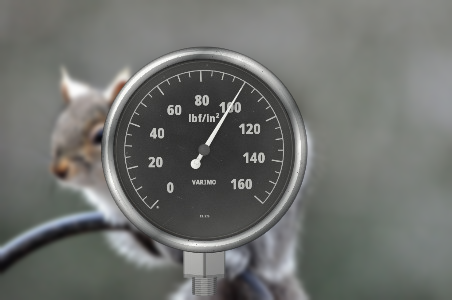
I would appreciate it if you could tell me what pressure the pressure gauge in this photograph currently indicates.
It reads 100 psi
